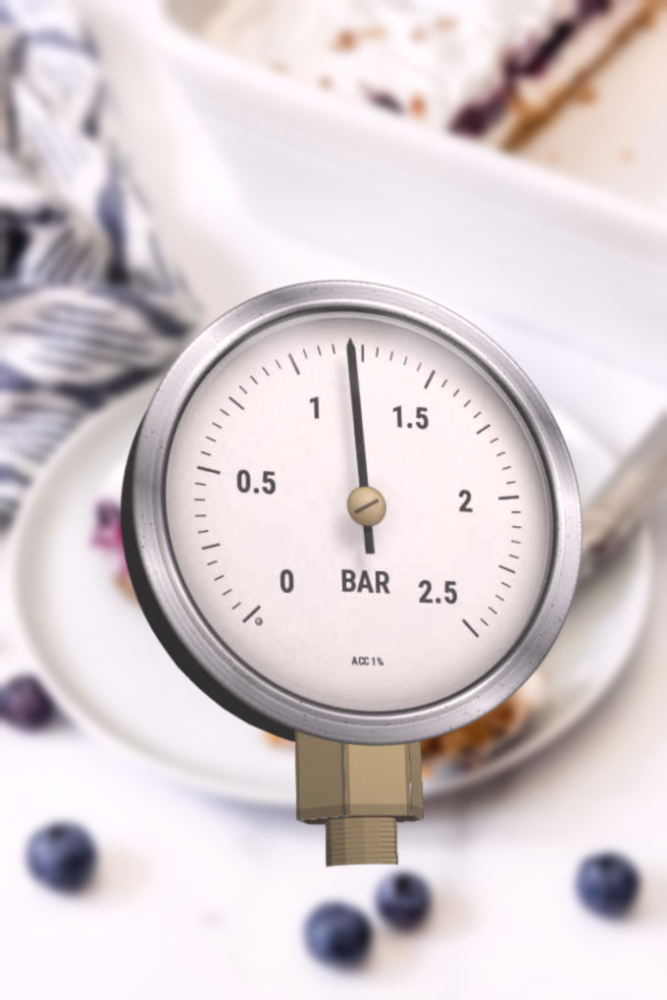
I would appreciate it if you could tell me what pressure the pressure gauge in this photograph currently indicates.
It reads 1.2 bar
